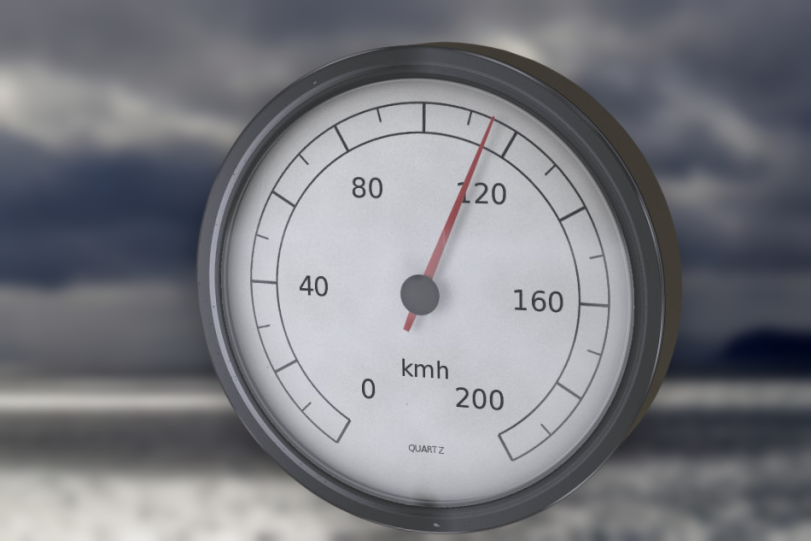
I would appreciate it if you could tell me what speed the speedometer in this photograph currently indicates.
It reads 115 km/h
